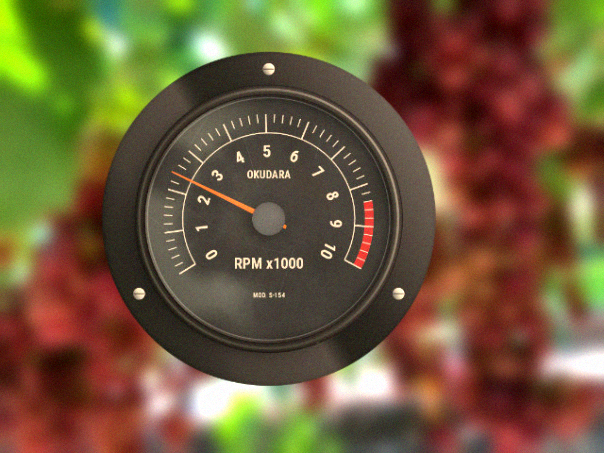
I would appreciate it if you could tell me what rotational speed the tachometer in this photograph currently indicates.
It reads 2400 rpm
